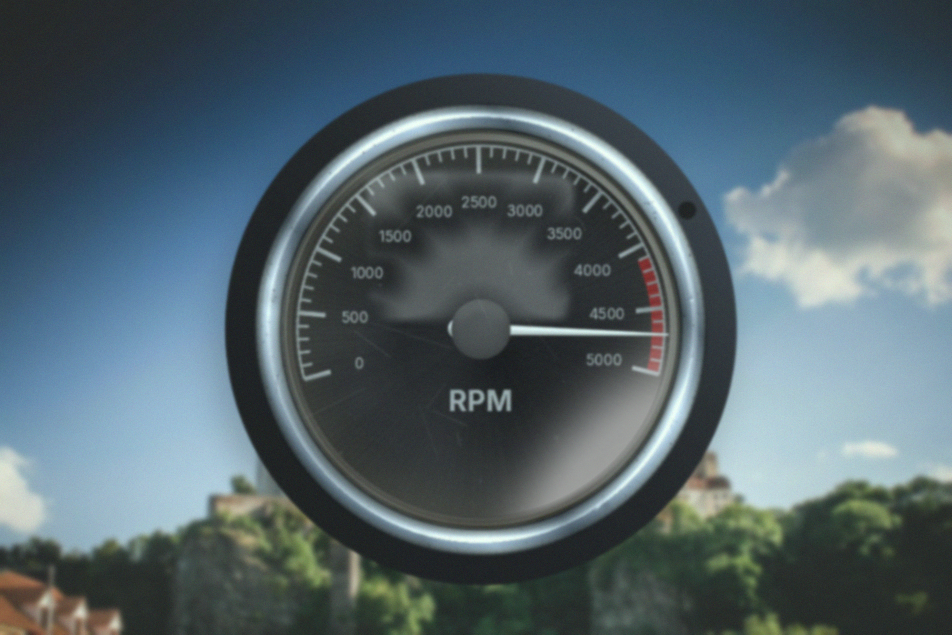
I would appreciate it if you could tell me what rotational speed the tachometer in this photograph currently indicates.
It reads 4700 rpm
